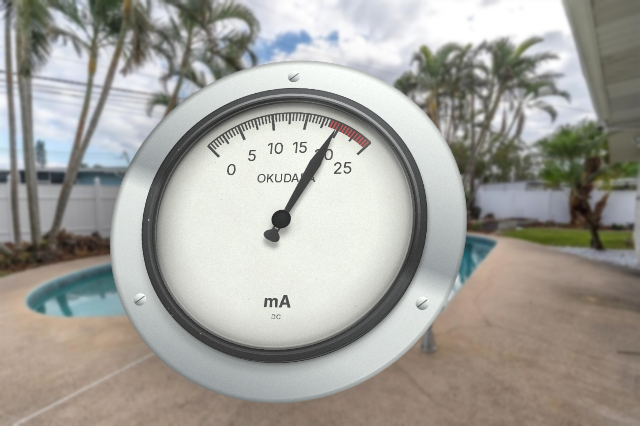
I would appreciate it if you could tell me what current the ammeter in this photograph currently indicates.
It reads 20 mA
